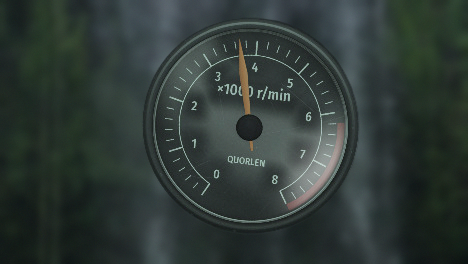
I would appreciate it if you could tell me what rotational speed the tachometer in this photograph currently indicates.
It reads 3700 rpm
